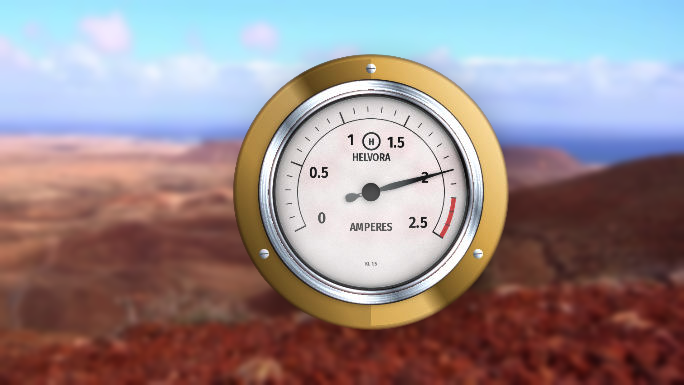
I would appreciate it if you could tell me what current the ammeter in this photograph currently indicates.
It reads 2 A
